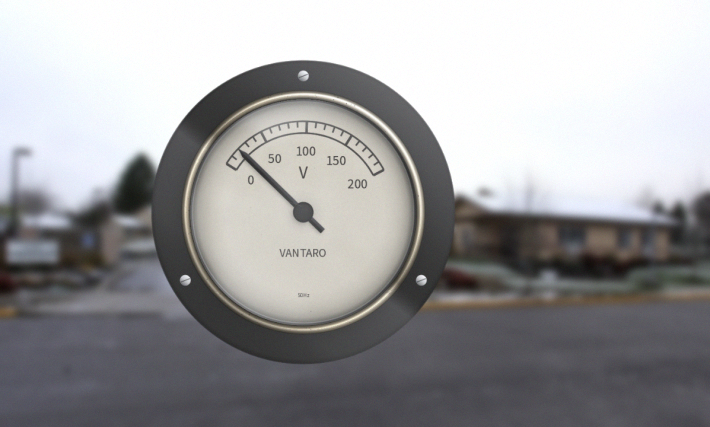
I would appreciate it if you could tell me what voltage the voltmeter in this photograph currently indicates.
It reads 20 V
